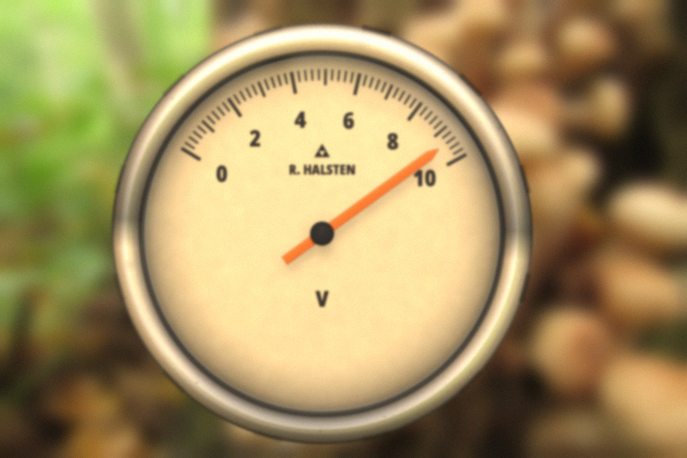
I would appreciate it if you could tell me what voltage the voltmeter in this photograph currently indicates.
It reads 9.4 V
